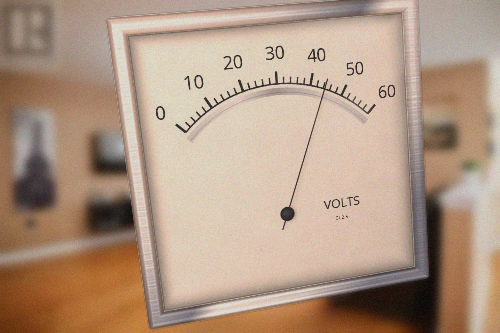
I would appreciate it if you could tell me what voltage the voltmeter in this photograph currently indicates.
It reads 44 V
